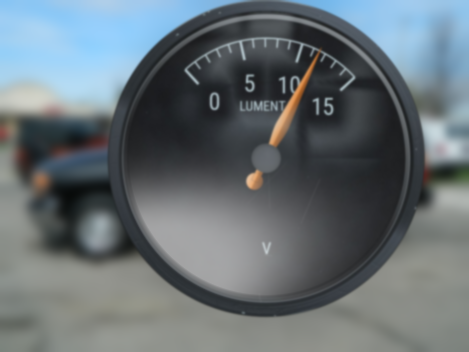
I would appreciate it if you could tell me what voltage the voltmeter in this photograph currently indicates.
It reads 11.5 V
